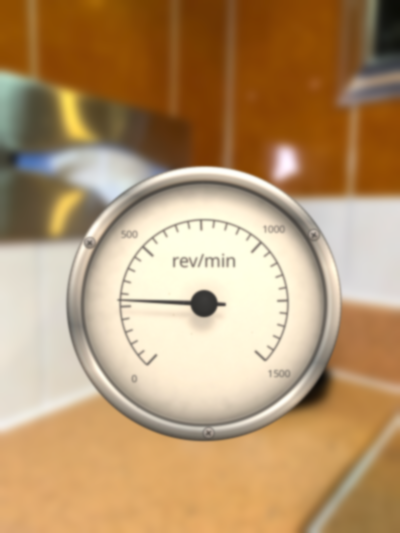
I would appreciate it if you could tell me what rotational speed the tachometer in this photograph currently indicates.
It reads 275 rpm
